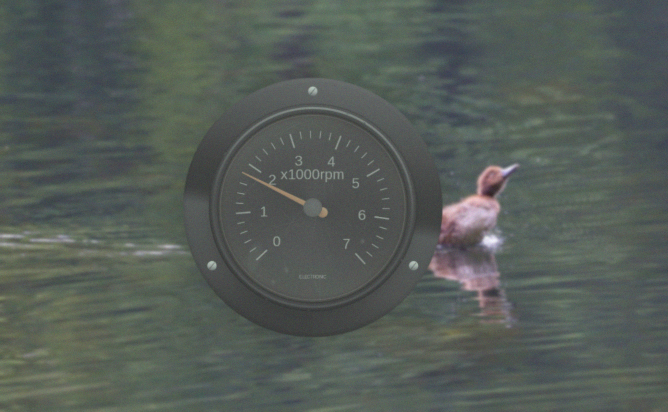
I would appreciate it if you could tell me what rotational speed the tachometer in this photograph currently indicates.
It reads 1800 rpm
